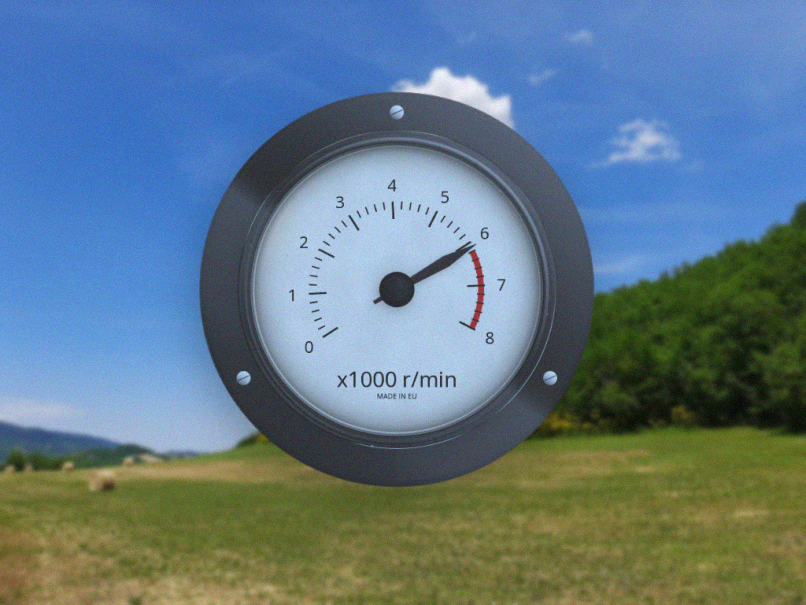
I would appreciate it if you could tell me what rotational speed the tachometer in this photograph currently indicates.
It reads 6100 rpm
